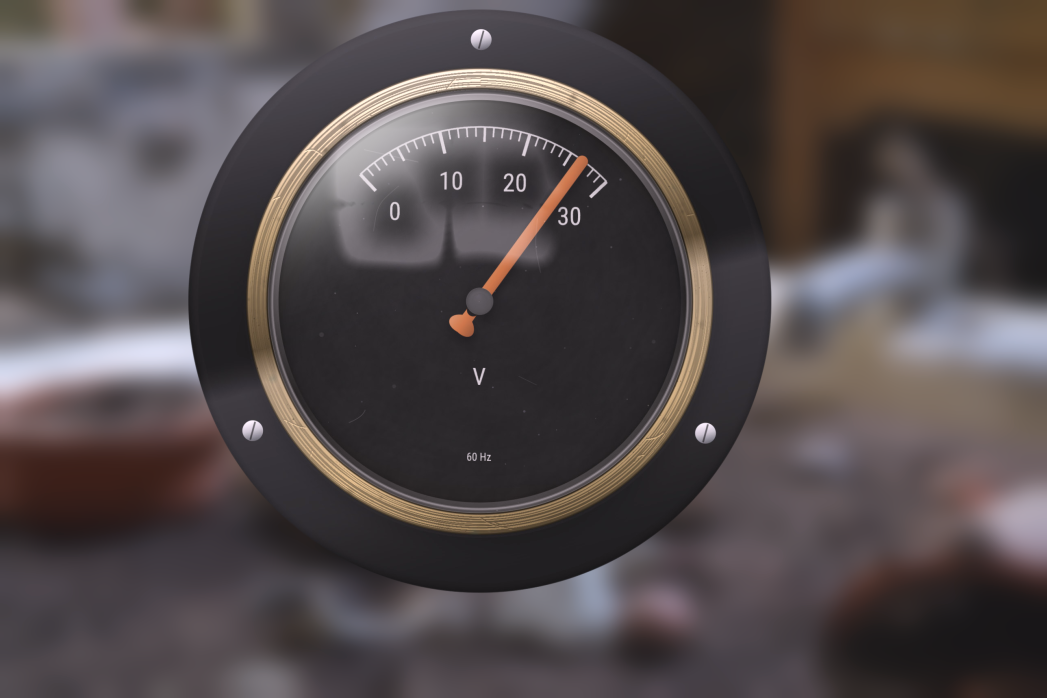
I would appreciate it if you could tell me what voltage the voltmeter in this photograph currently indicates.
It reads 26.5 V
